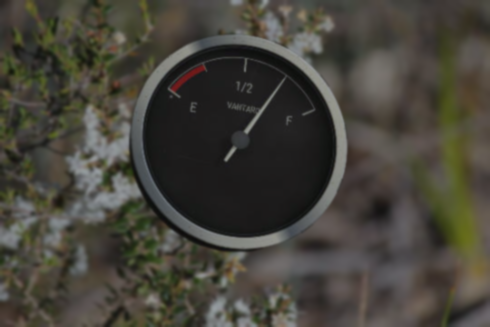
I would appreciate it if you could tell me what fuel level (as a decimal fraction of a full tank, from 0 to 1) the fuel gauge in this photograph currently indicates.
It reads 0.75
